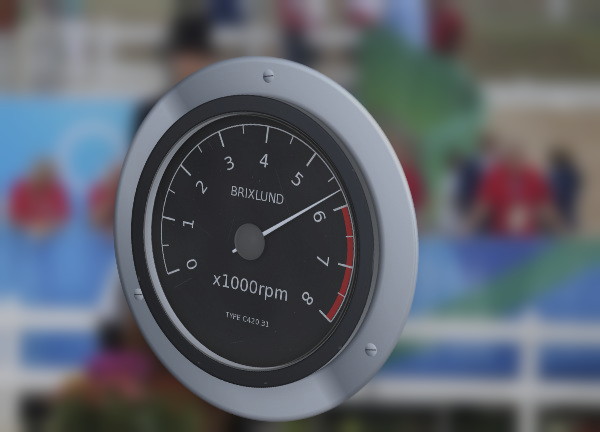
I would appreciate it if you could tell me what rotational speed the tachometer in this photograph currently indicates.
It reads 5750 rpm
